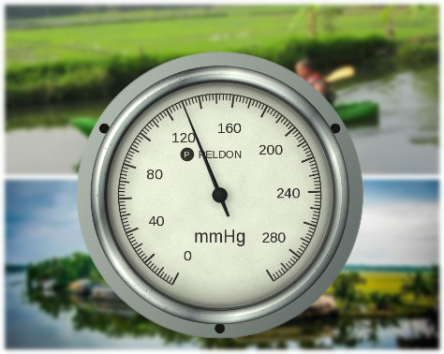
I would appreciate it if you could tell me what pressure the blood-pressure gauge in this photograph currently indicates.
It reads 130 mmHg
